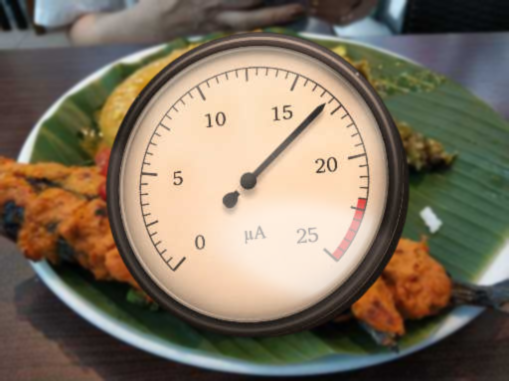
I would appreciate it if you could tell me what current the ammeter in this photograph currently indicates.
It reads 17 µA
